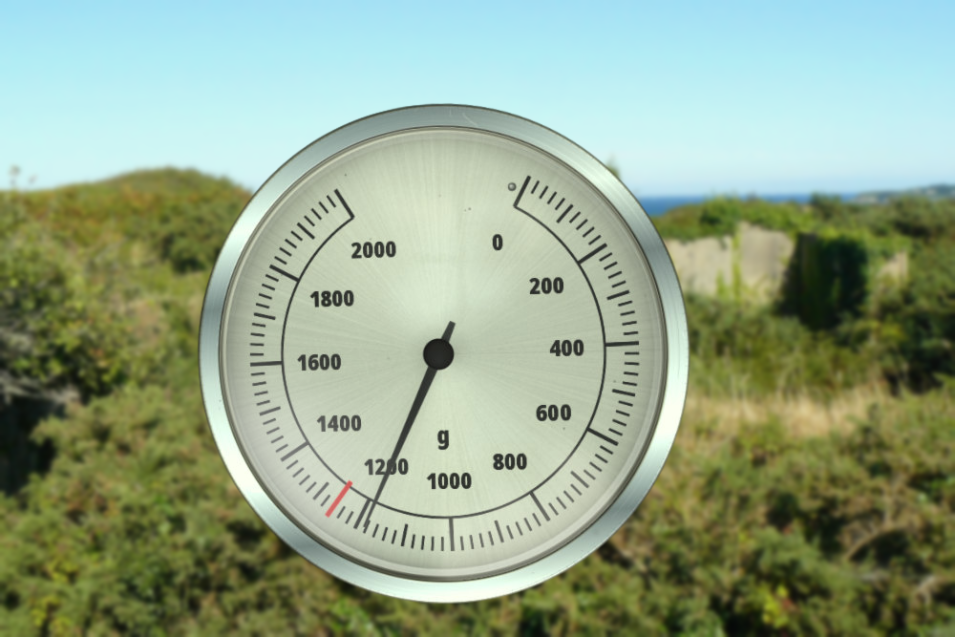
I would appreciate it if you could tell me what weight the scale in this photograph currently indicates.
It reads 1180 g
